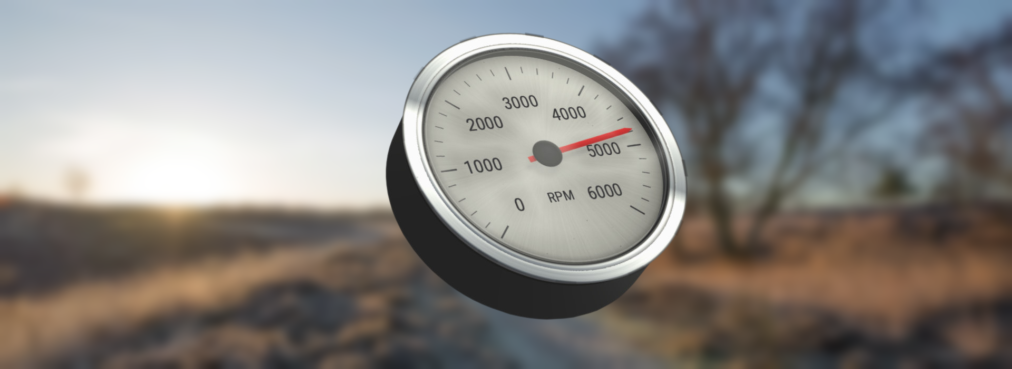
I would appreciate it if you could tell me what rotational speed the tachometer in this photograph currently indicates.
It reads 4800 rpm
